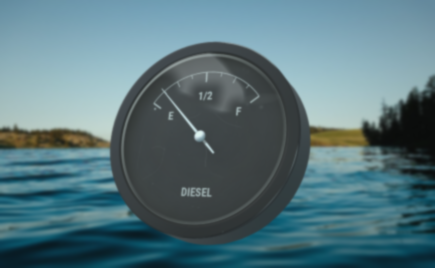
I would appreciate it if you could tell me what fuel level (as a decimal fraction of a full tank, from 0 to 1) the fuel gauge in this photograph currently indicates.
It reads 0.125
